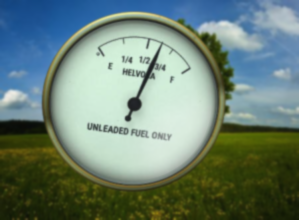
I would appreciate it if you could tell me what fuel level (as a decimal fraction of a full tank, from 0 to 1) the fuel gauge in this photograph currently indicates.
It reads 0.625
